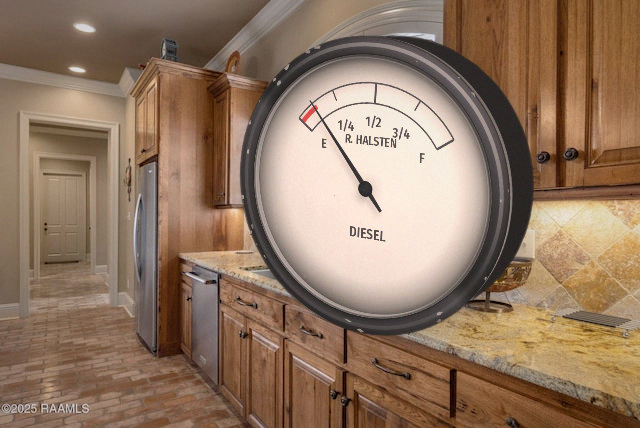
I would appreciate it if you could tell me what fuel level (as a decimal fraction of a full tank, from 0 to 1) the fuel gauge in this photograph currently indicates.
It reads 0.125
